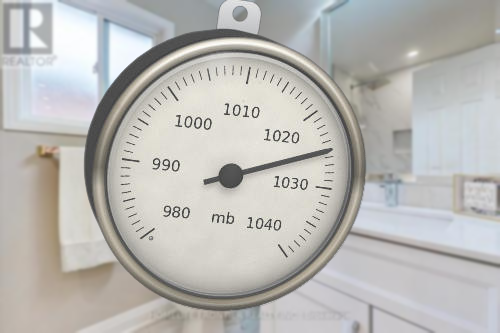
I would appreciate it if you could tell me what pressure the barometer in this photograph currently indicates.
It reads 1025 mbar
